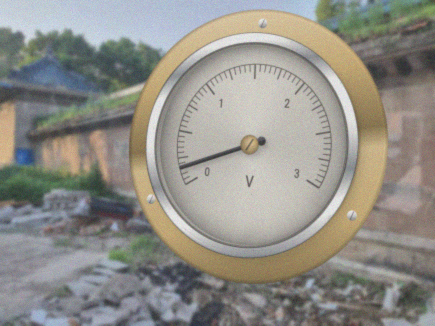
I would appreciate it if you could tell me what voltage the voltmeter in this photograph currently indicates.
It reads 0.15 V
